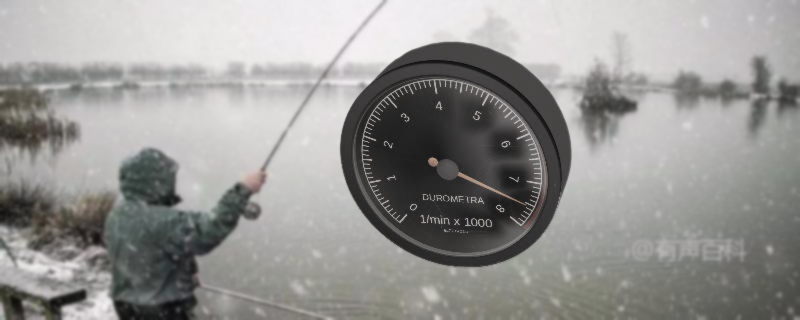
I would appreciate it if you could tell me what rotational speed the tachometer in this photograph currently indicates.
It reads 7500 rpm
